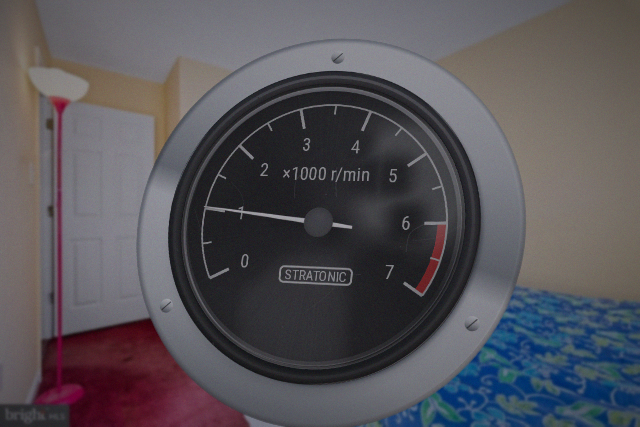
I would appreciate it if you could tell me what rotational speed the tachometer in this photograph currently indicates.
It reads 1000 rpm
